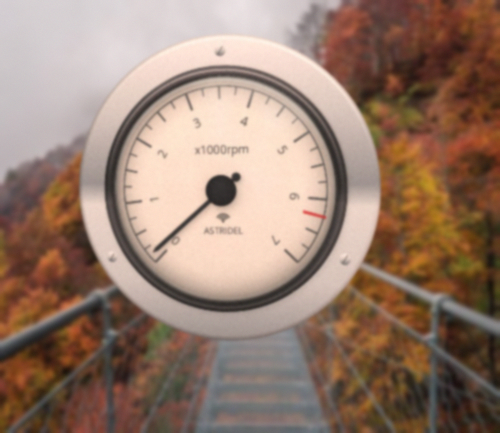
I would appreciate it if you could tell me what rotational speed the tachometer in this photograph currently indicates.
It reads 125 rpm
